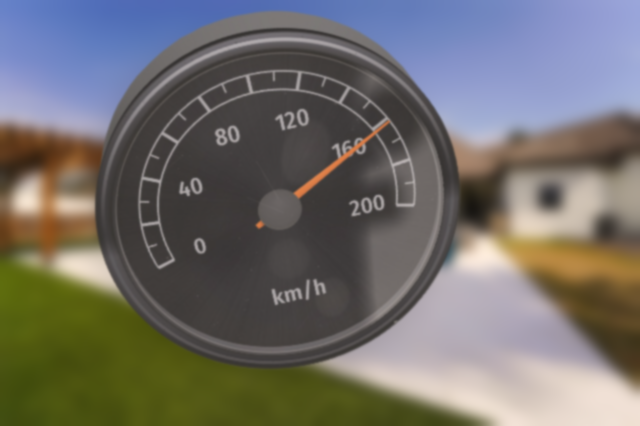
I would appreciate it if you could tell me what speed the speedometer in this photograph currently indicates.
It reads 160 km/h
